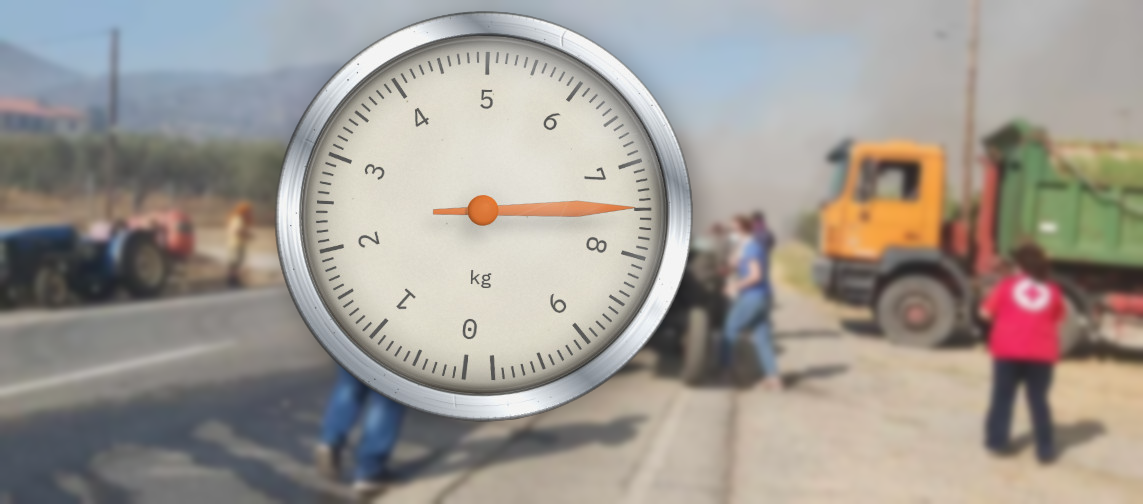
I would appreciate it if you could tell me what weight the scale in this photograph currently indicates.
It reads 7.5 kg
